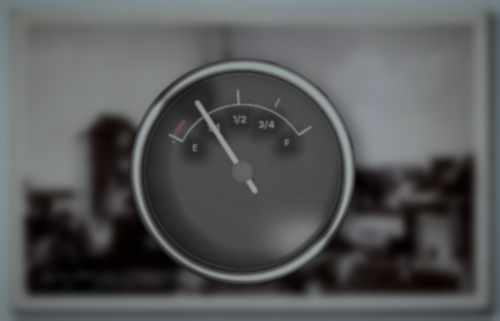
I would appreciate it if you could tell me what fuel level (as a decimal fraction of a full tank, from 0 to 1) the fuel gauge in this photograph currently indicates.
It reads 0.25
